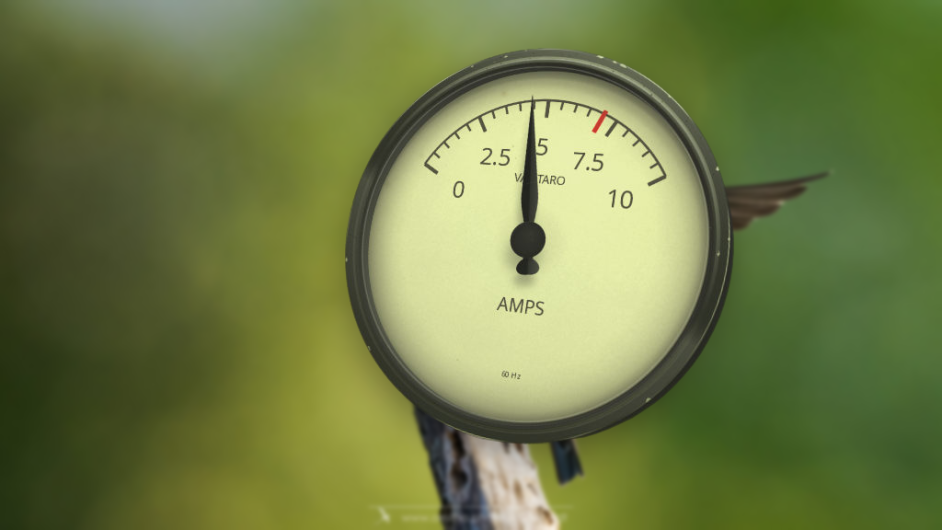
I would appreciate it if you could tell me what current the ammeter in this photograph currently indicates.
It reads 4.5 A
